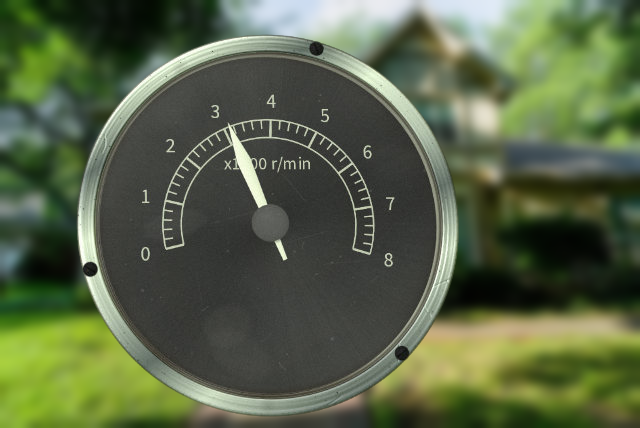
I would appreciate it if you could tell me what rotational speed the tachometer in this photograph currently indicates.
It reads 3100 rpm
